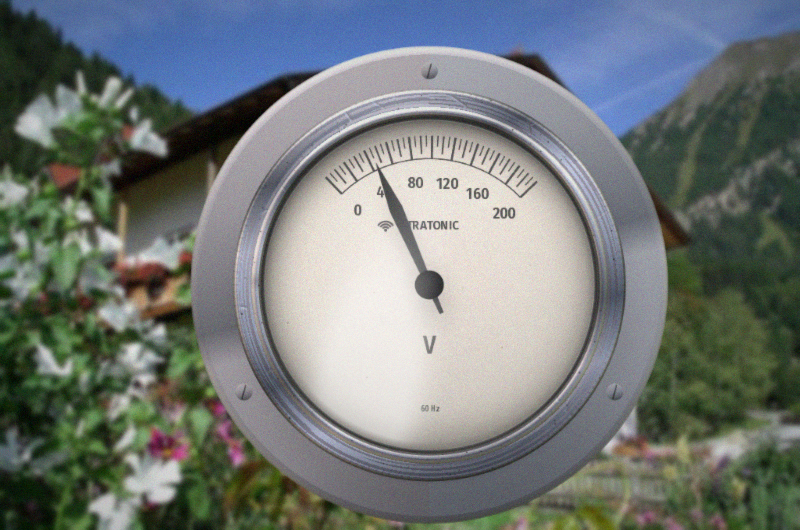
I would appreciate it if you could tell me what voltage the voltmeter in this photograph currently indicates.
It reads 45 V
